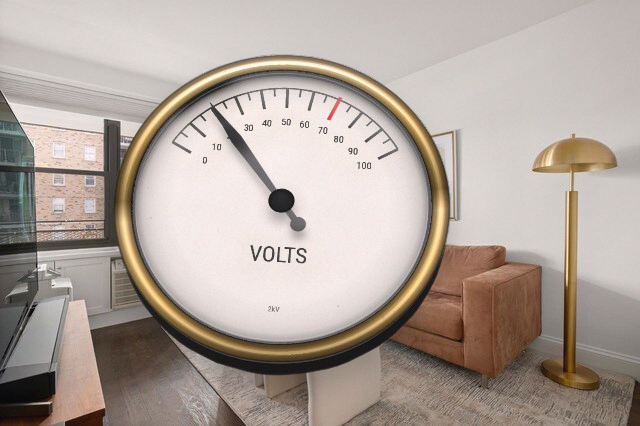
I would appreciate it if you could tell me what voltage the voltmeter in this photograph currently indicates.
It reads 20 V
